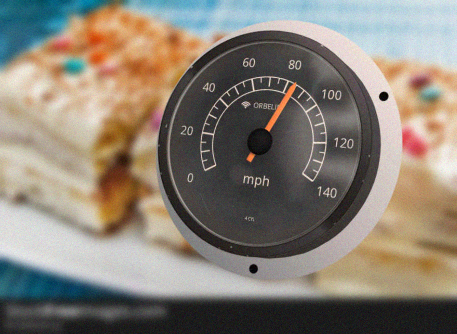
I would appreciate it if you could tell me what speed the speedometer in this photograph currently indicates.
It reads 85 mph
